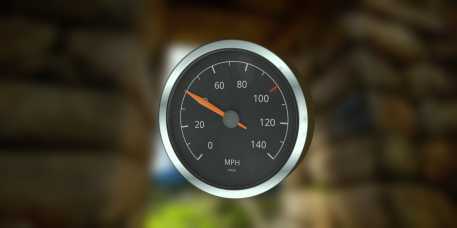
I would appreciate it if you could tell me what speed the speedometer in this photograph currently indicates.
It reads 40 mph
